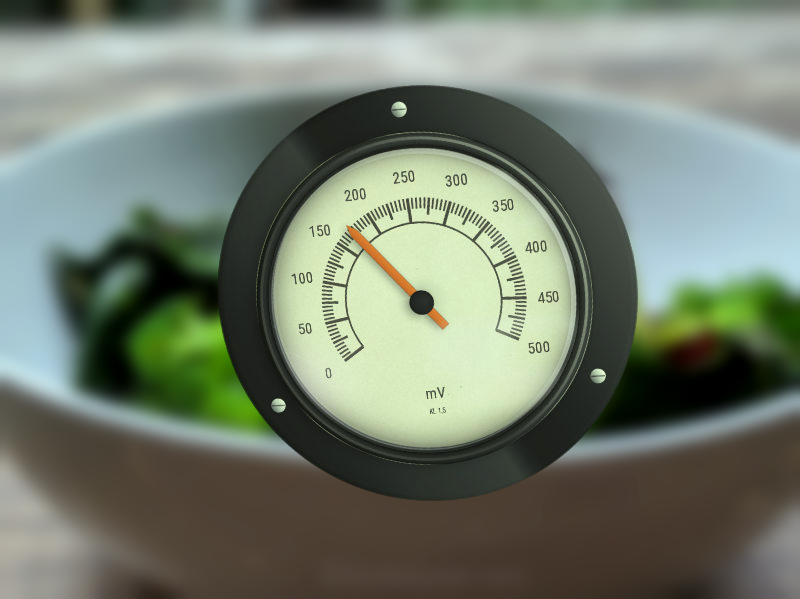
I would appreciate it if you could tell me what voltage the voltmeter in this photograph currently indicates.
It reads 175 mV
